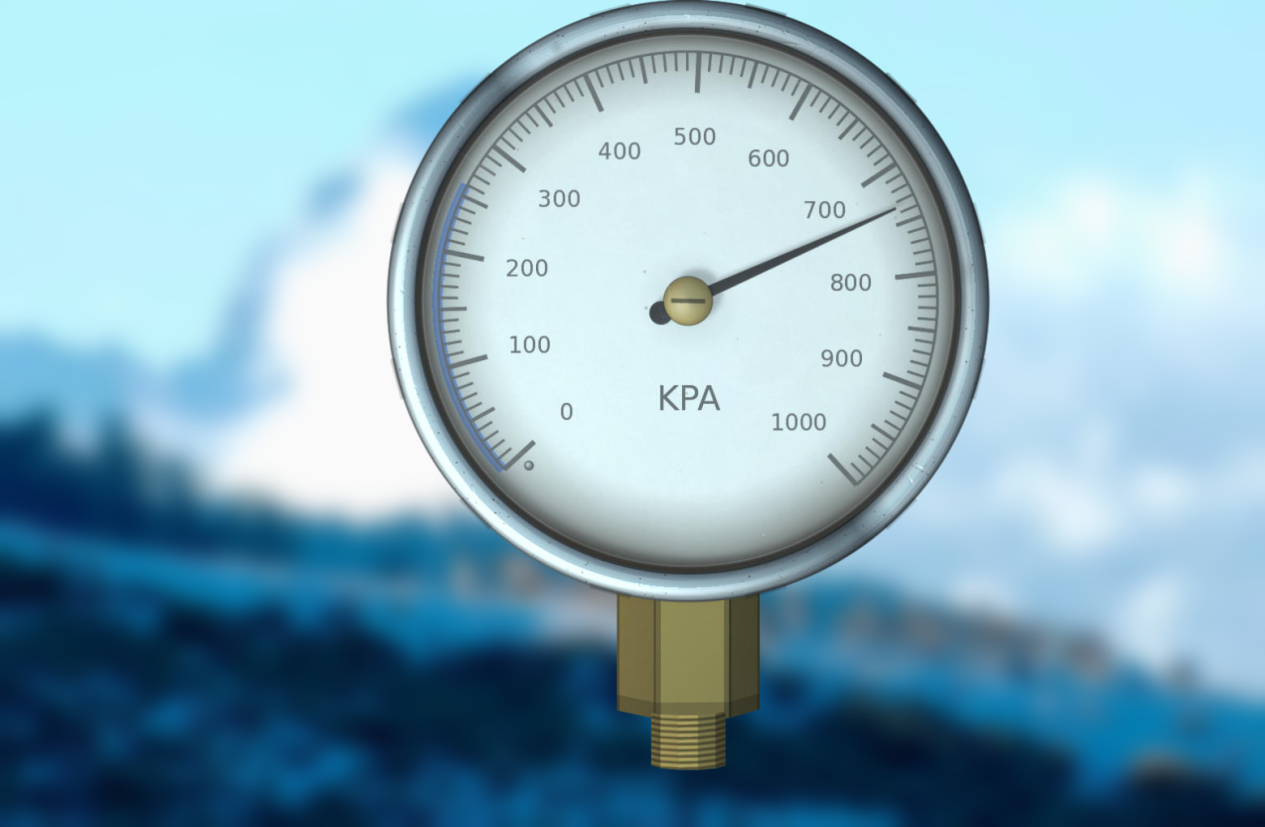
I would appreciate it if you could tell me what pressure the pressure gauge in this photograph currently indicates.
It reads 735 kPa
